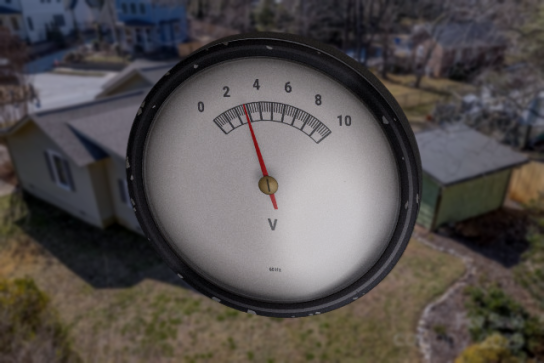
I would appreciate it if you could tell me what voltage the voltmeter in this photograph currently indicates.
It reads 3 V
